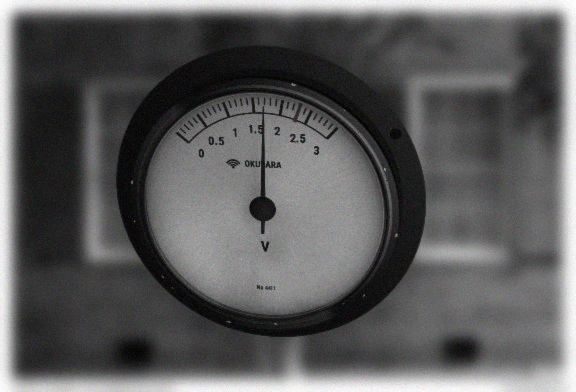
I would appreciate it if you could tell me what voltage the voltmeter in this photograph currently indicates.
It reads 1.7 V
